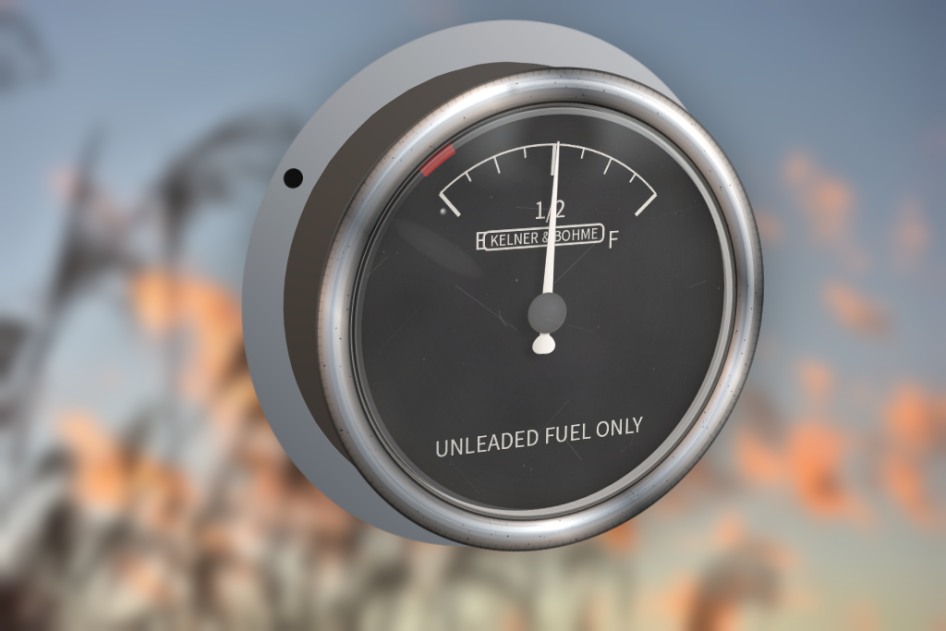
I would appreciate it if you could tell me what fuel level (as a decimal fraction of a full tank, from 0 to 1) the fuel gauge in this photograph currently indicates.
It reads 0.5
